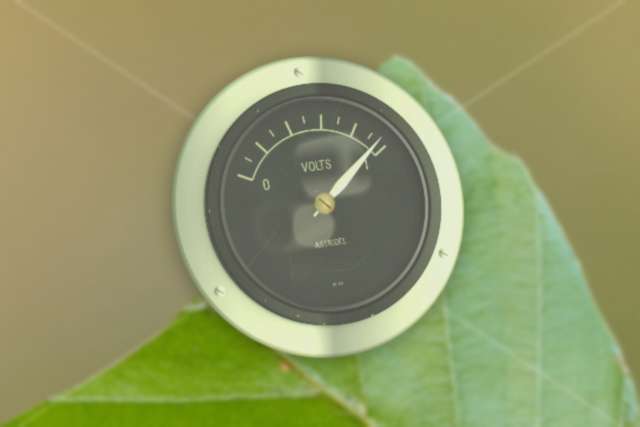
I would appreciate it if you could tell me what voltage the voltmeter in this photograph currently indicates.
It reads 0.95 V
